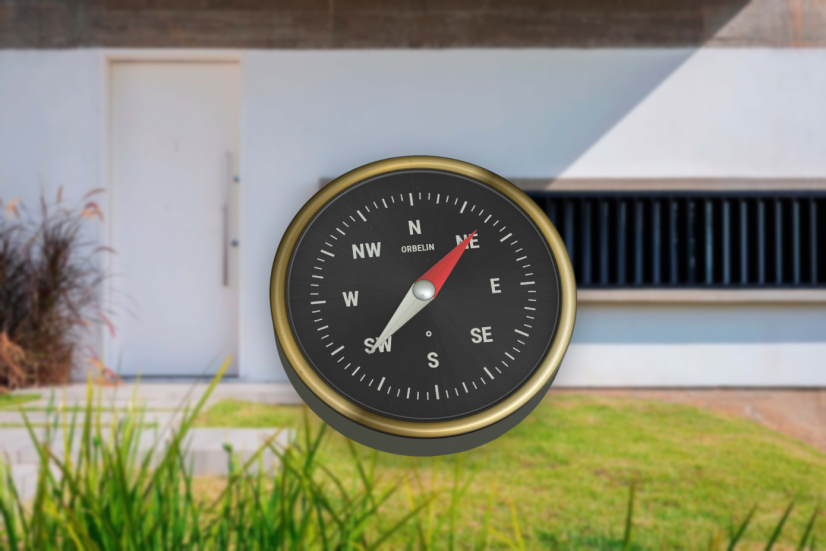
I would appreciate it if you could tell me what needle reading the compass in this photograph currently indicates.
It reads 45 °
